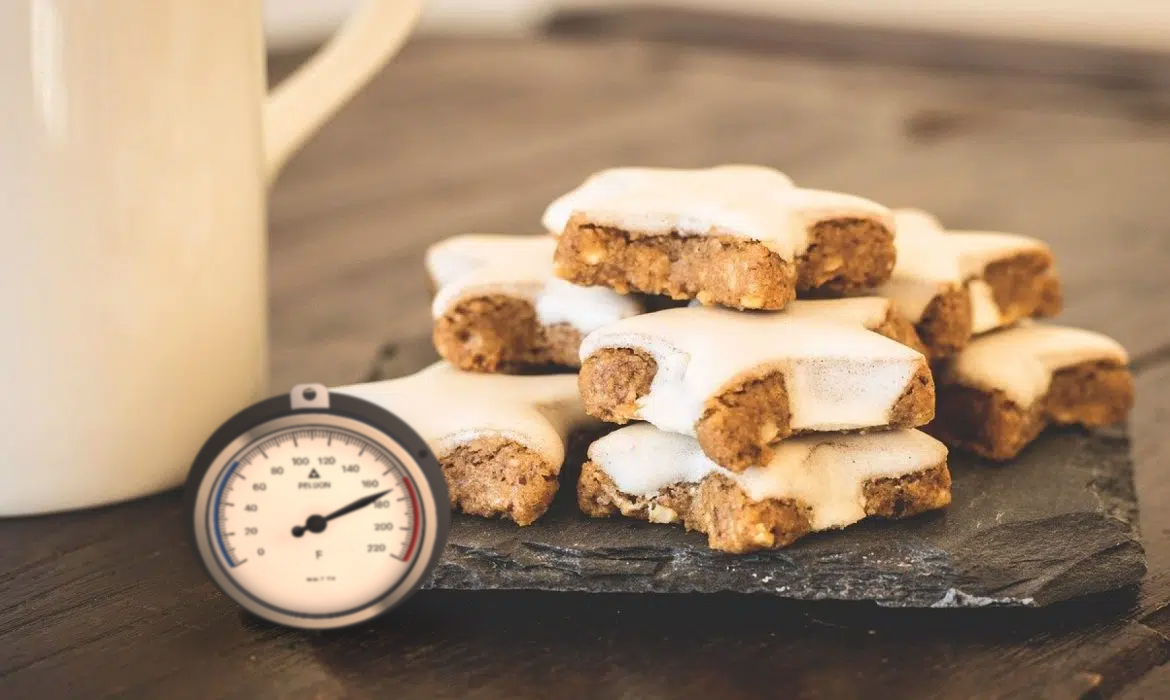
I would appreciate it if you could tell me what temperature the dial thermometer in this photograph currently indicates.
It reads 170 °F
